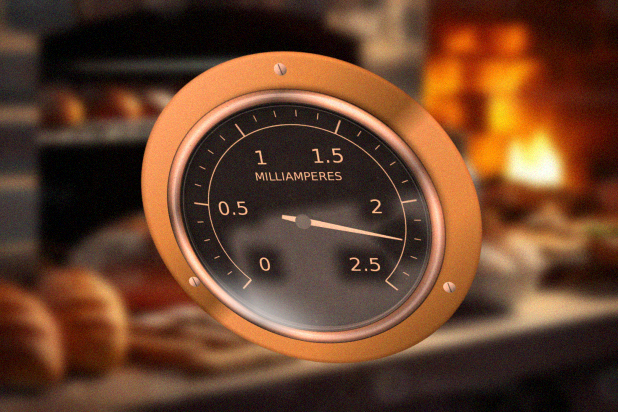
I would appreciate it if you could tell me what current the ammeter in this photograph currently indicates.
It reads 2.2 mA
